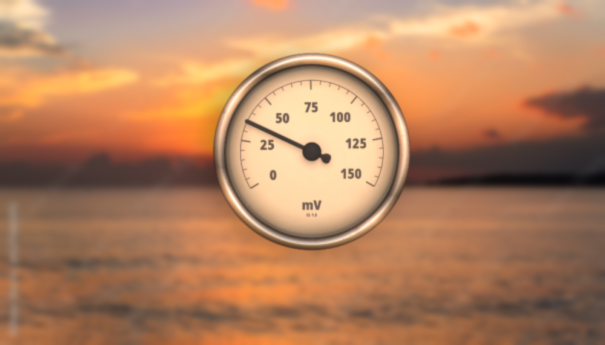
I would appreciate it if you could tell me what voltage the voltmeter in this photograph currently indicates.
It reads 35 mV
